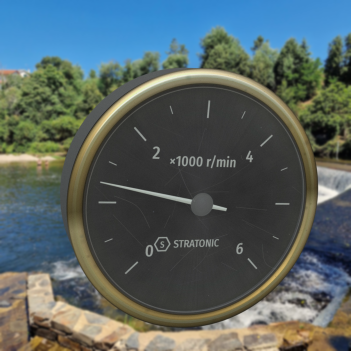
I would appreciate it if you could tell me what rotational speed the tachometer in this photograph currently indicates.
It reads 1250 rpm
